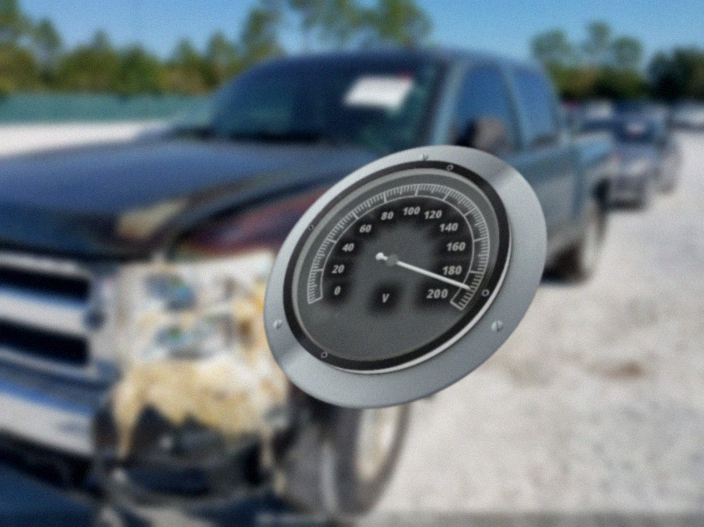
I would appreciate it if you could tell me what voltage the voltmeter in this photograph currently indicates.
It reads 190 V
